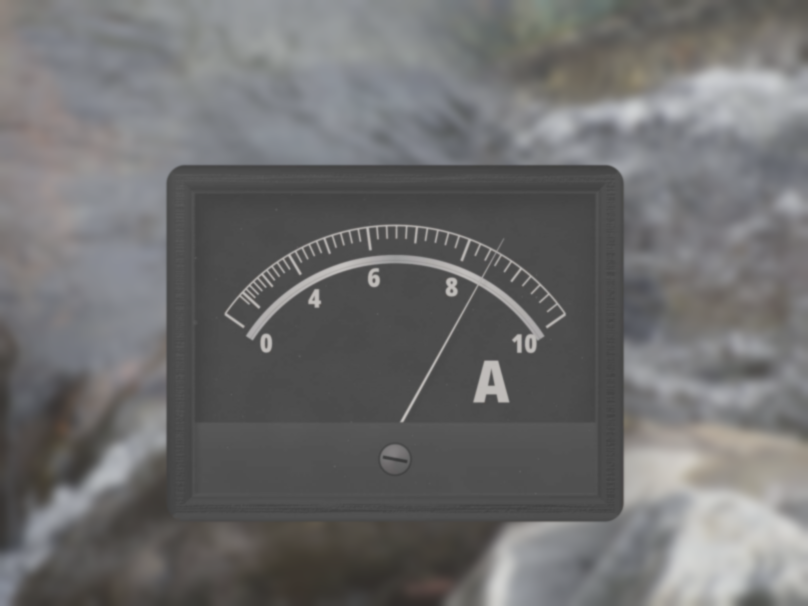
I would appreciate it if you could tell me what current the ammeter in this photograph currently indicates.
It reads 8.5 A
